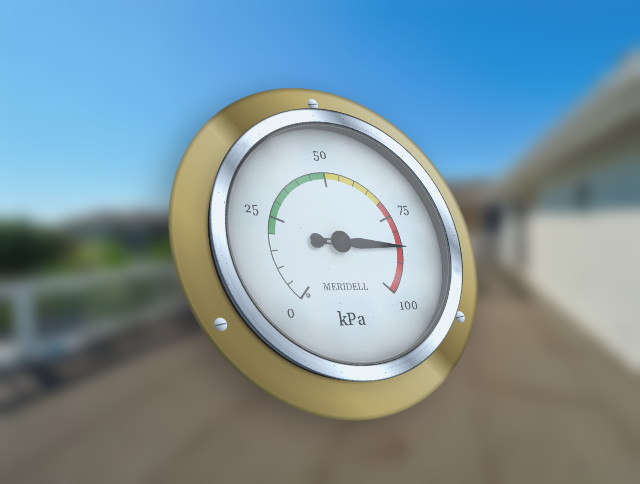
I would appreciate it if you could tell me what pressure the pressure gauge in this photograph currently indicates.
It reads 85 kPa
